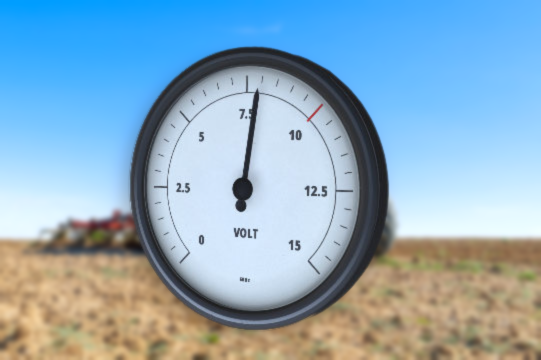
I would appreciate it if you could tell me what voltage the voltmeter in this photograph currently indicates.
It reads 8 V
